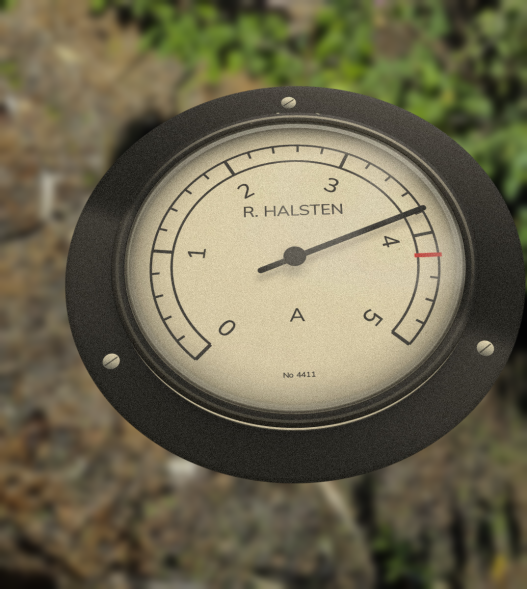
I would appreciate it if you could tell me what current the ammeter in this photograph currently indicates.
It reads 3.8 A
